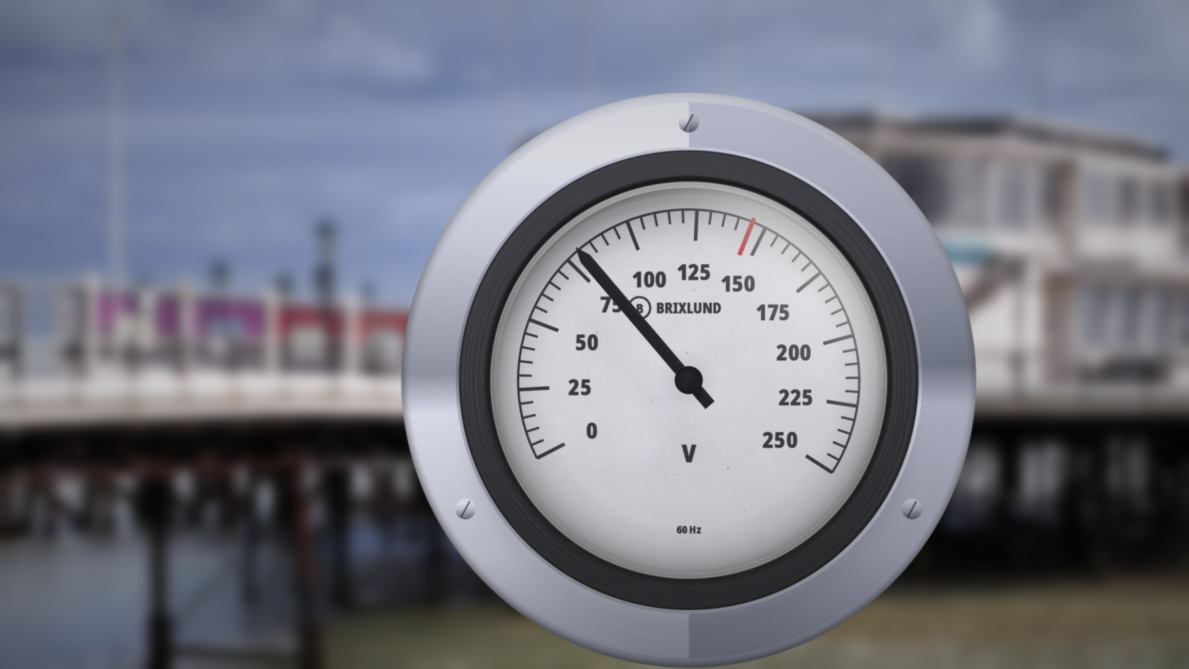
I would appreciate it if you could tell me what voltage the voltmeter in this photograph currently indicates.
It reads 80 V
